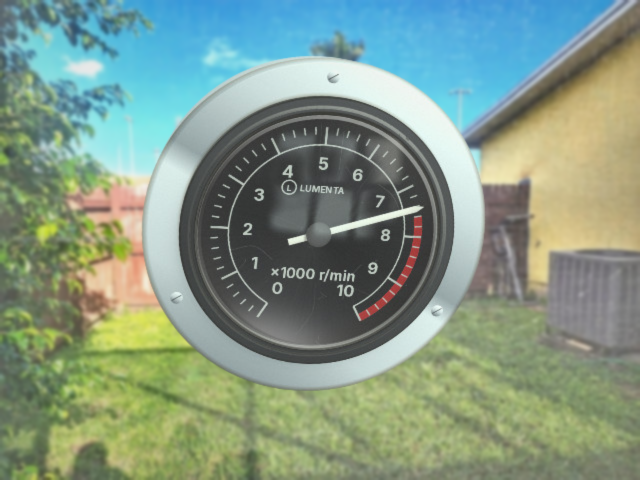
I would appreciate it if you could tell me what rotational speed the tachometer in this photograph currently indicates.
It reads 7400 rpm
